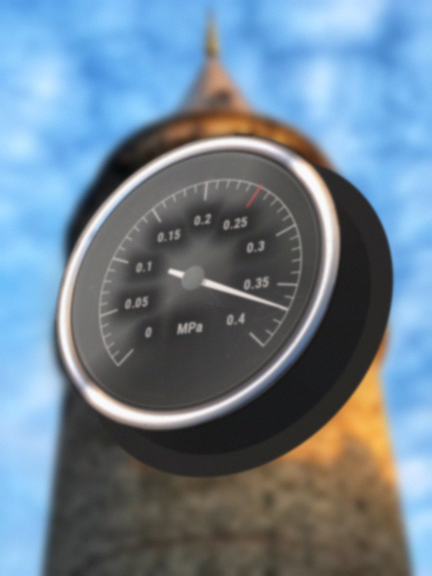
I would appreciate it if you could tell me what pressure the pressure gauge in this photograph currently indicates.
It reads 0.37 MPa
